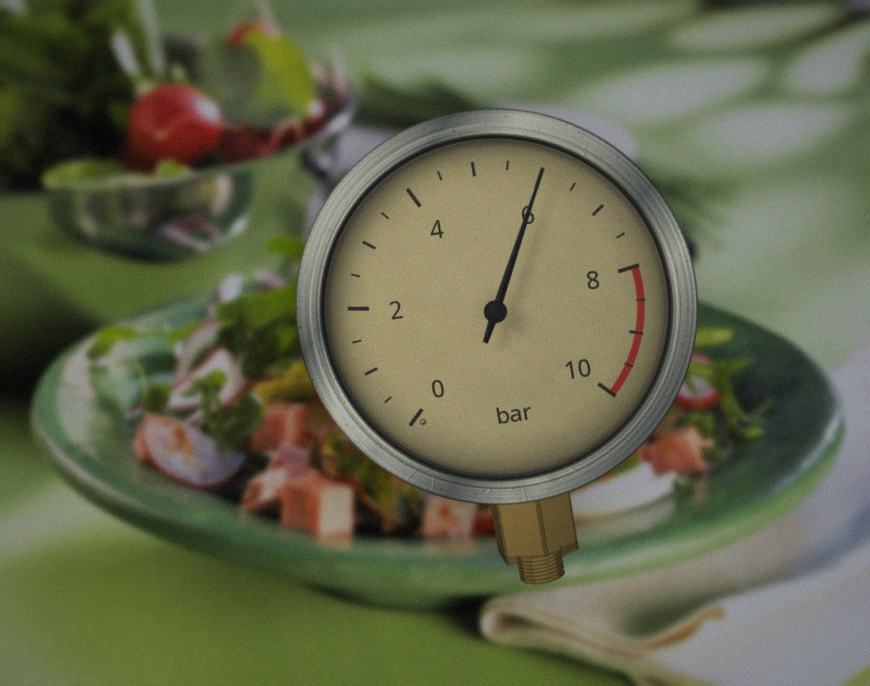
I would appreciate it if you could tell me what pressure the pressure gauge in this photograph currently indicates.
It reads 6 bar
